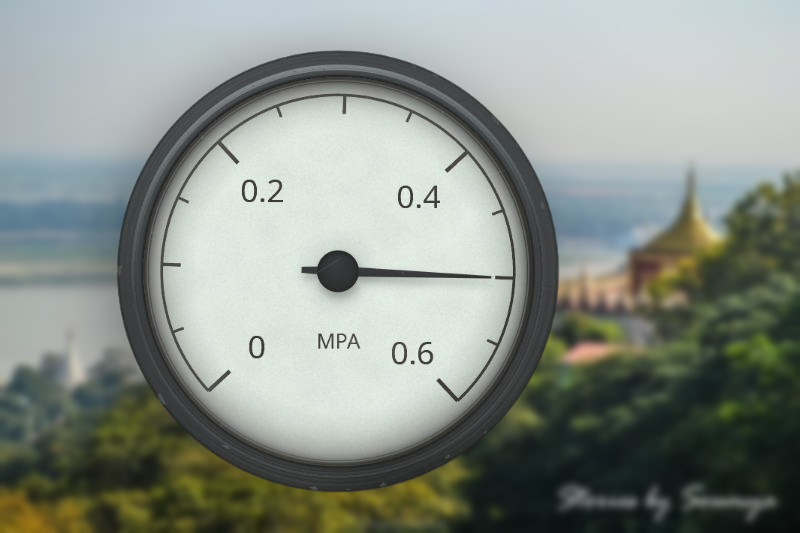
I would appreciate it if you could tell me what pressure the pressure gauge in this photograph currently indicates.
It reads 0.5 MPa
